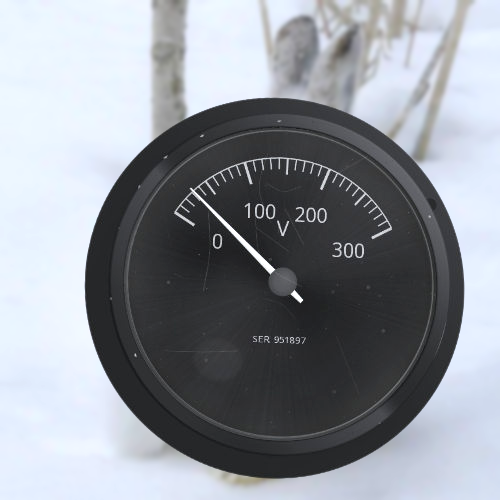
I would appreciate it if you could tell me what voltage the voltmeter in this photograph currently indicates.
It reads 30 V
